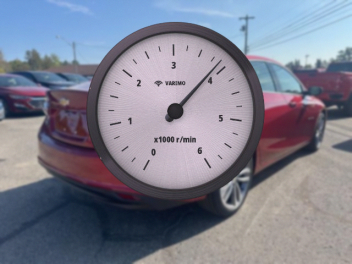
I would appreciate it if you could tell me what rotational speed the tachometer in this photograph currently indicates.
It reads 3875 rpm
